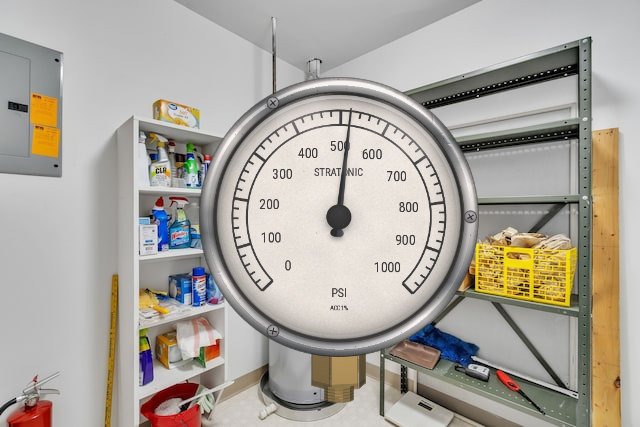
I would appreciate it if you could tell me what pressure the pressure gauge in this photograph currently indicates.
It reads 520 psi
